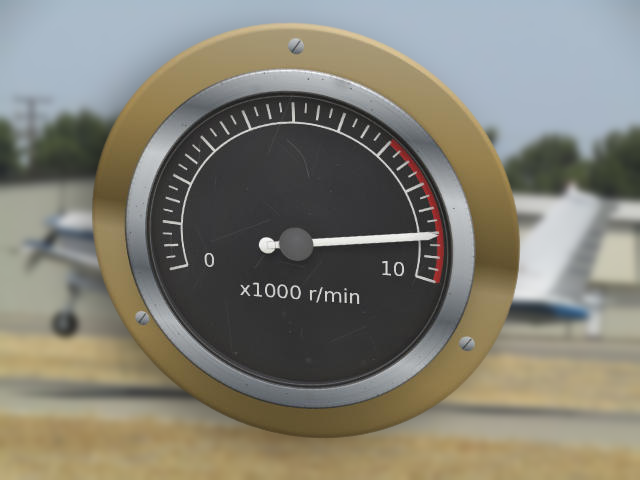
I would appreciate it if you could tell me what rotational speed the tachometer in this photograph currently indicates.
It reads 9000 rpm
